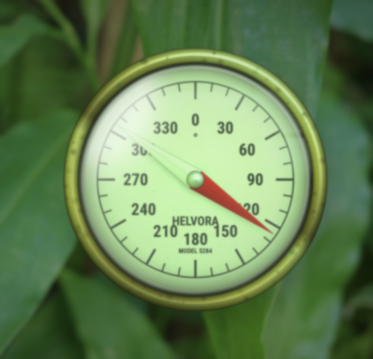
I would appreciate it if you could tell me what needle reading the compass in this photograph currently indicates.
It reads 125 °
